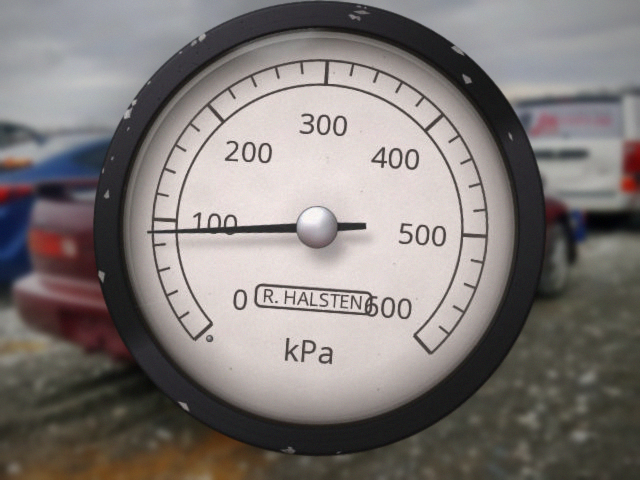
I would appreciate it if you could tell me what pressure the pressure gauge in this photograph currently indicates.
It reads 90 kPa
